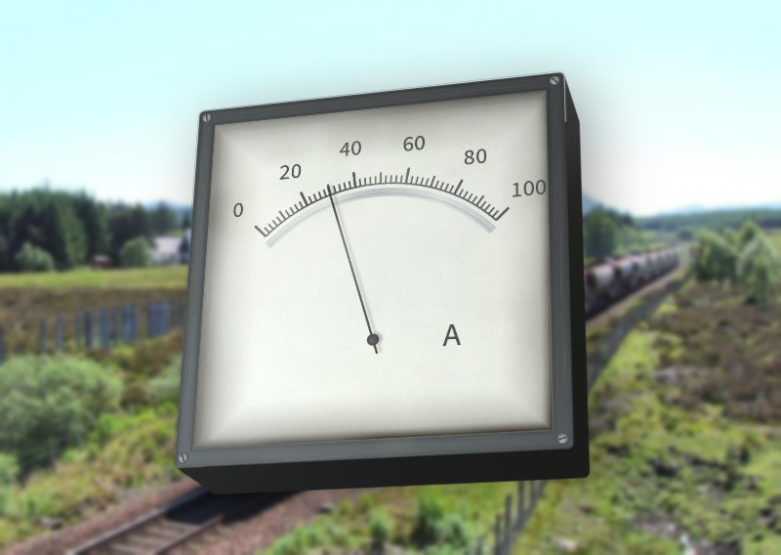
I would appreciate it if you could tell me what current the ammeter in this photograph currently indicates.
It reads 30 A
